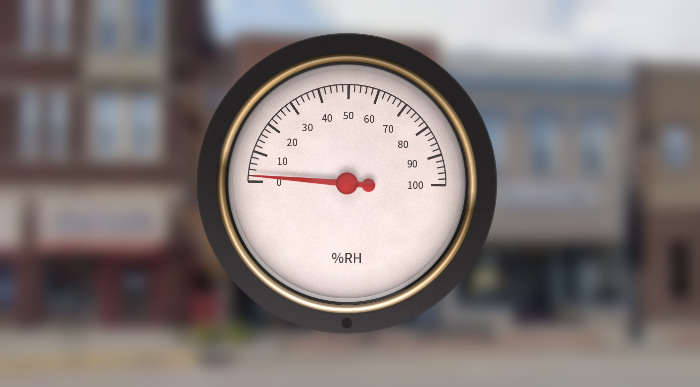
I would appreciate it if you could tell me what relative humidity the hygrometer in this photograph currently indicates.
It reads 2 %
